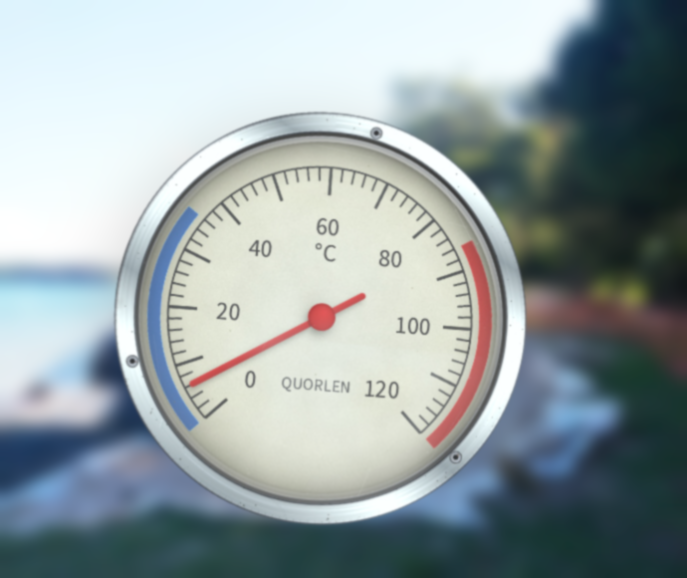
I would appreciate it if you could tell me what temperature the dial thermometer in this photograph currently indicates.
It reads 6 °C
